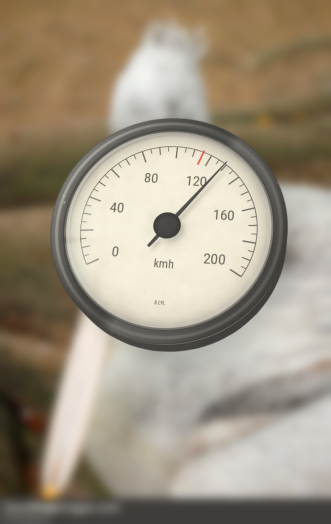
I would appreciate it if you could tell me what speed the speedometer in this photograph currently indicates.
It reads 130 km/h
